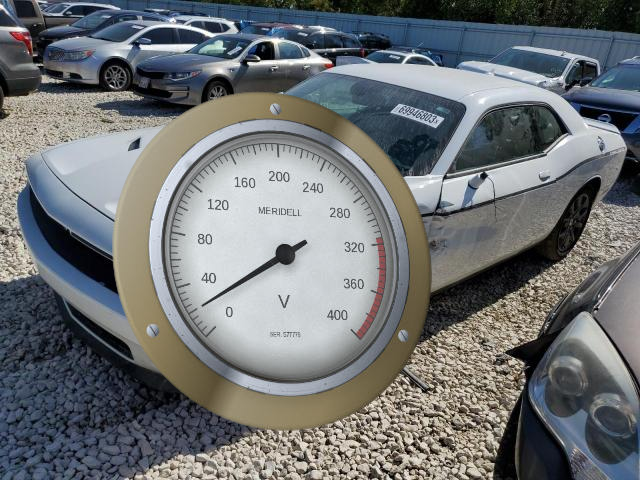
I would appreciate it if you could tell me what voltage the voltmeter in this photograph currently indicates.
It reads 20 V
